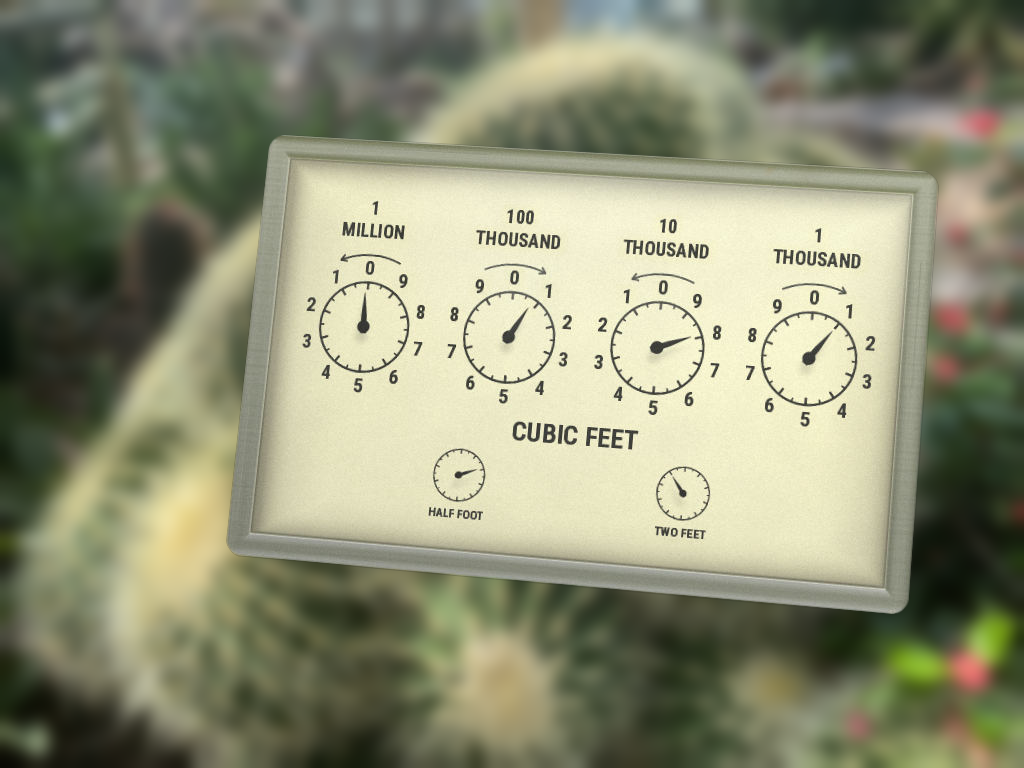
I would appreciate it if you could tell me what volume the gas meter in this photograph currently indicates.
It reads 8100 ft³
